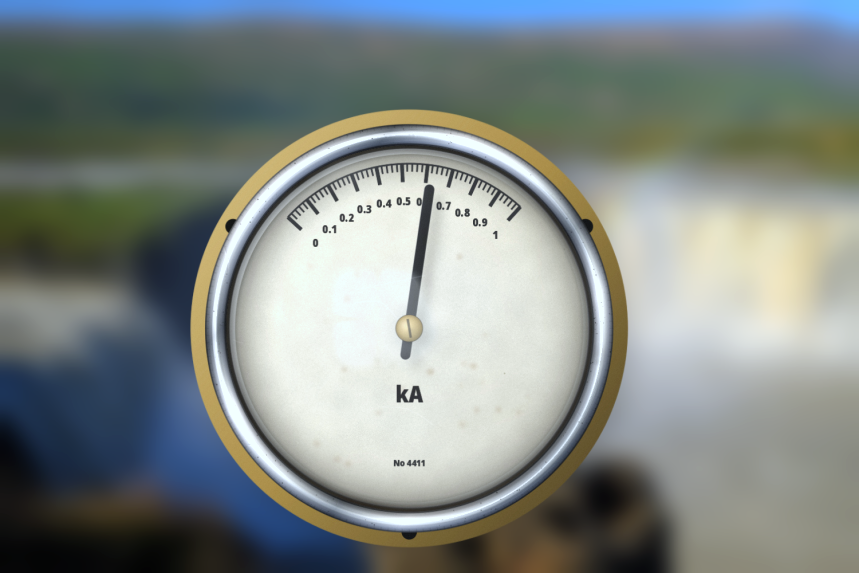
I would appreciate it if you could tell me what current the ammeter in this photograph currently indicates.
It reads 0.62 kA
